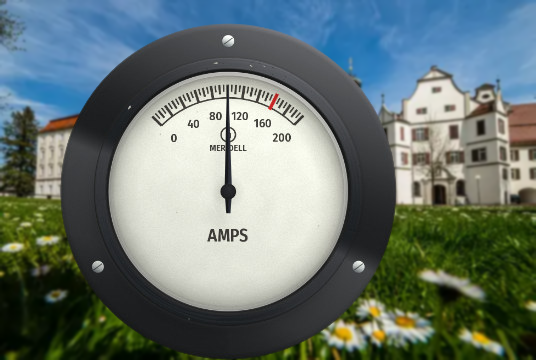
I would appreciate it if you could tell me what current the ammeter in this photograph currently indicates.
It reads 100 A
